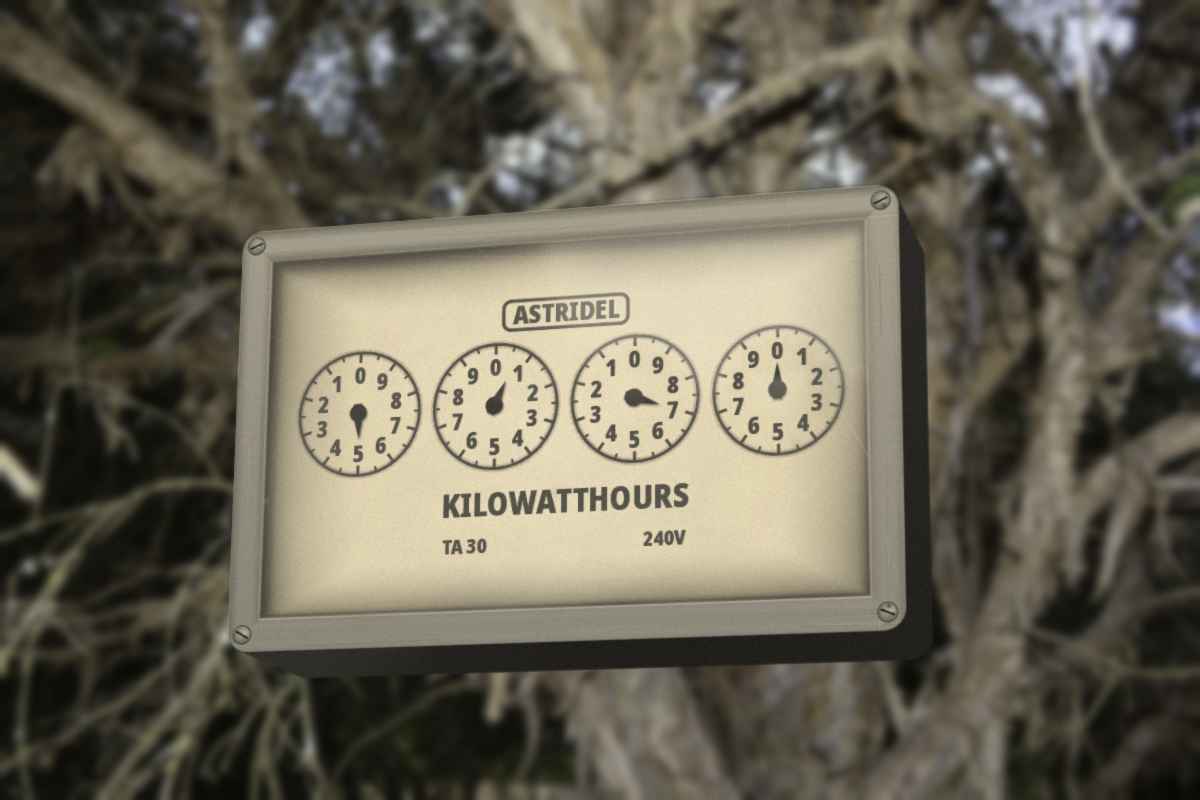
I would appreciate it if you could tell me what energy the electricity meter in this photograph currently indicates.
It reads 5070 kWh
